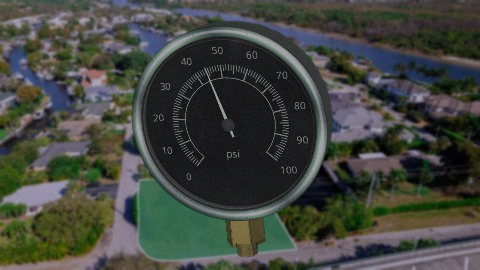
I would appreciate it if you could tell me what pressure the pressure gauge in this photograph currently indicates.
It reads 45 psi
